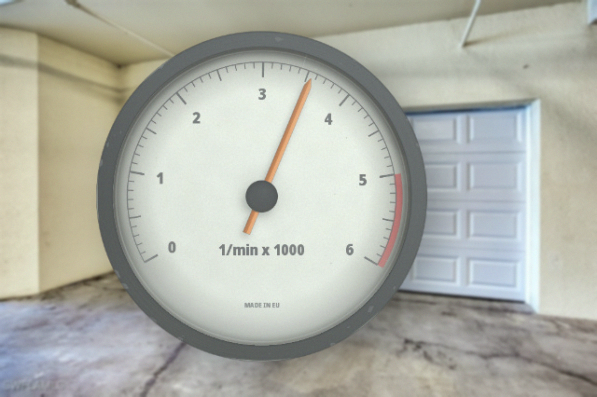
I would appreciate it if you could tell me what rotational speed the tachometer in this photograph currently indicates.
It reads 3550 rpm
